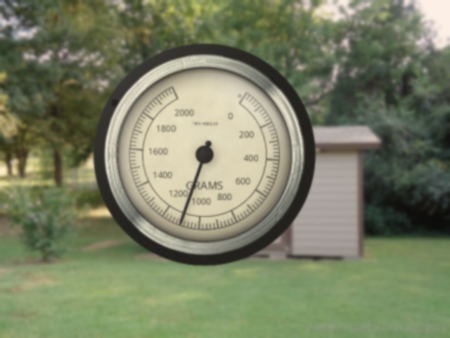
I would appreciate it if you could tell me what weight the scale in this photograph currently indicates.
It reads 1100 g
